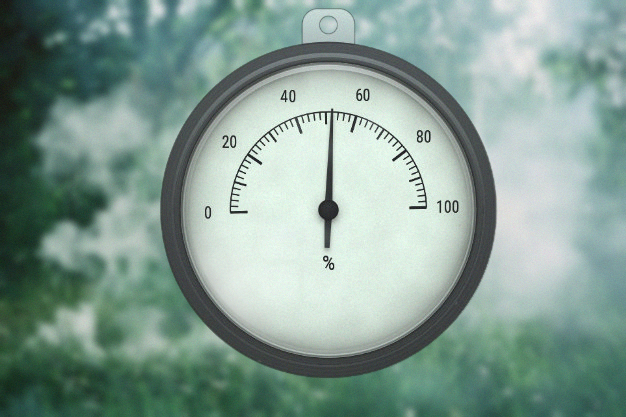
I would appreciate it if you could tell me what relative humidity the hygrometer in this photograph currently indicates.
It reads 52 %
